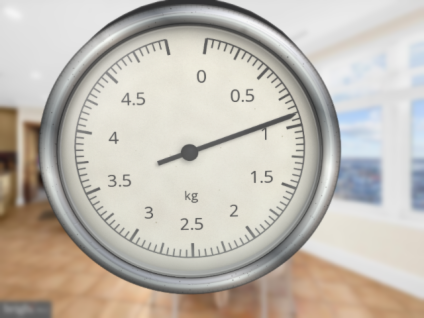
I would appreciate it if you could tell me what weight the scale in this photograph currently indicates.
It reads 0.9 kg
